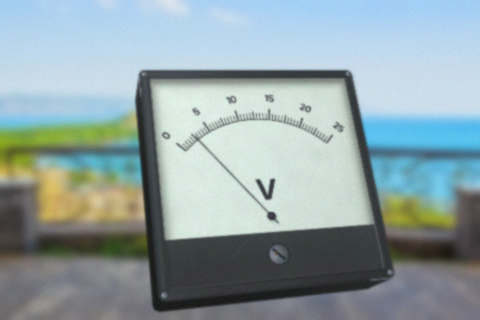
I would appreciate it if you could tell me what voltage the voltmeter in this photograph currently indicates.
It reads 2.5 V
